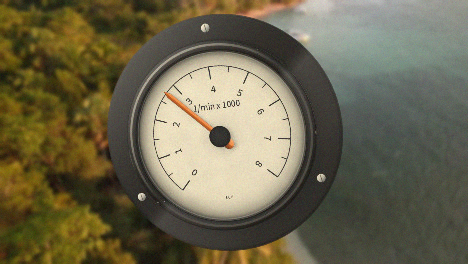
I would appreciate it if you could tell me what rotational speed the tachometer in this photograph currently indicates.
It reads 2750 rpm
